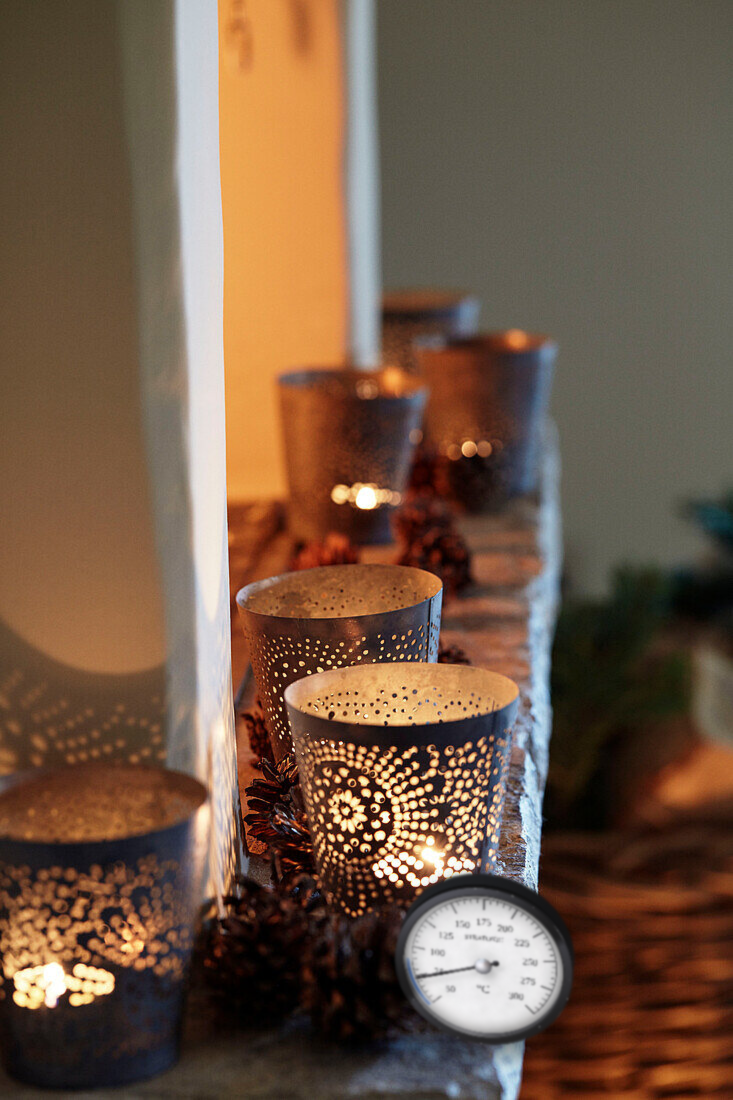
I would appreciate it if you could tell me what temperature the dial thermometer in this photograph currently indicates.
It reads 75 °C
